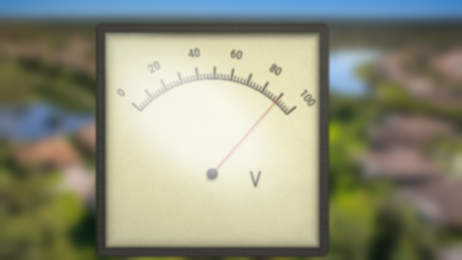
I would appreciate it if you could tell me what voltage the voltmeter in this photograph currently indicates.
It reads 90 V
